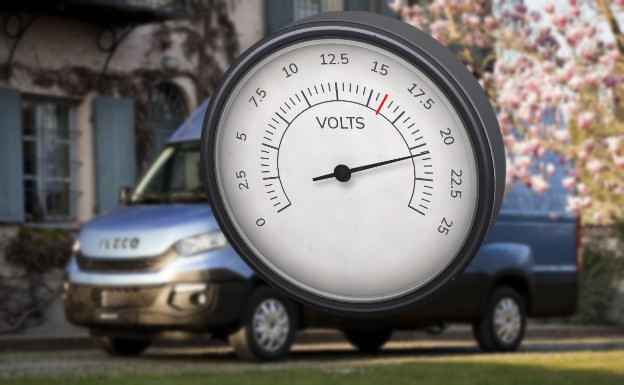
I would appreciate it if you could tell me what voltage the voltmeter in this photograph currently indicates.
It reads 20.5 V
